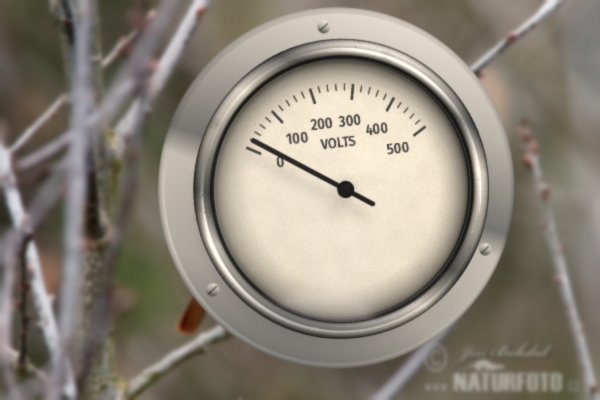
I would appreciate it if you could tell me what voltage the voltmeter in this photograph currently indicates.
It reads 20 V
